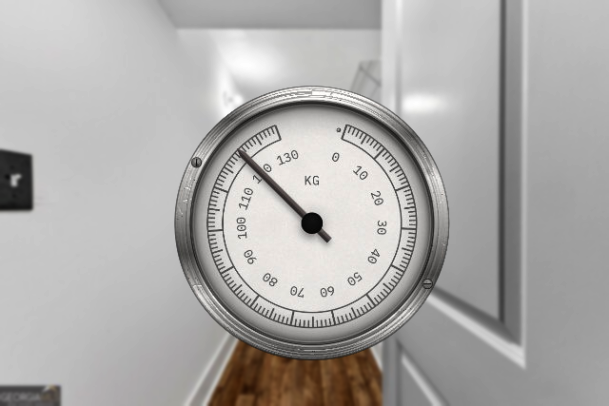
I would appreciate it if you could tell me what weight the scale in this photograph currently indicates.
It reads 120 kg
